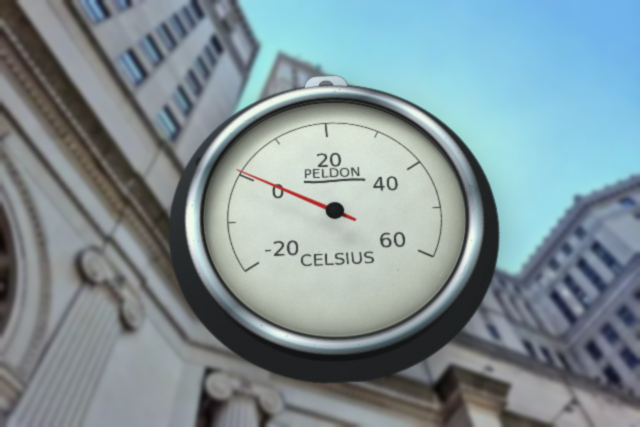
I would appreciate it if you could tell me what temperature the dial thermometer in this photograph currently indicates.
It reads 0 °C
